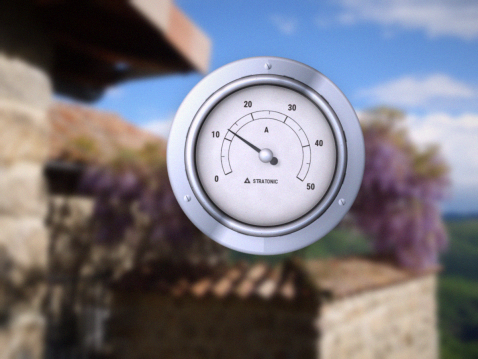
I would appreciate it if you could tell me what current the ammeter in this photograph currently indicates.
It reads 12.5 A
